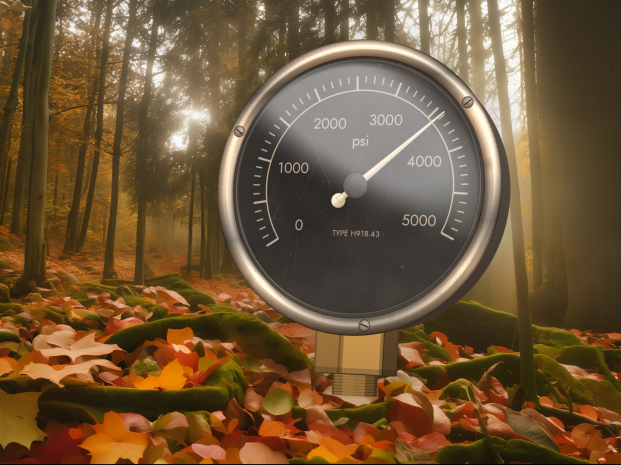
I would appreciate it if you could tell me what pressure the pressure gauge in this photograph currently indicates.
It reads 3600 psi
